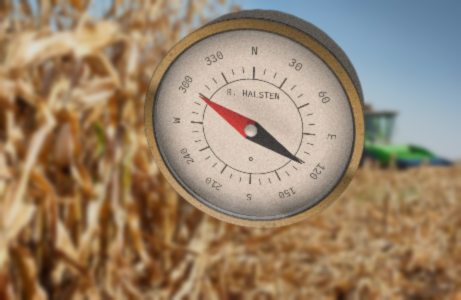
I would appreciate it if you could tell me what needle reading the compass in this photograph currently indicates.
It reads 300 °
